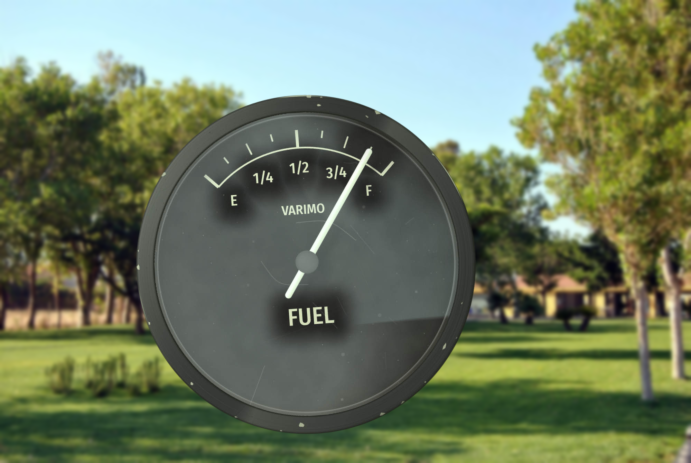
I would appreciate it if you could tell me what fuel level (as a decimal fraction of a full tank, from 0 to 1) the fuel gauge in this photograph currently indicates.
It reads 0.875
